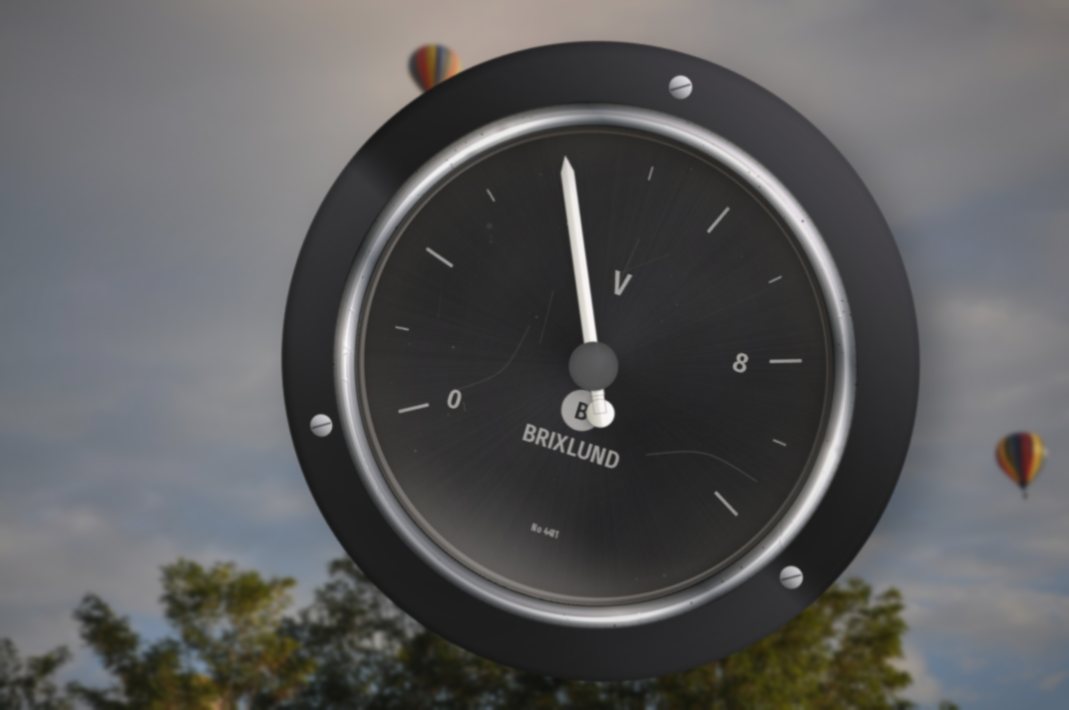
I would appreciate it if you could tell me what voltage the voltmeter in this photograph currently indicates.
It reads 4 V
